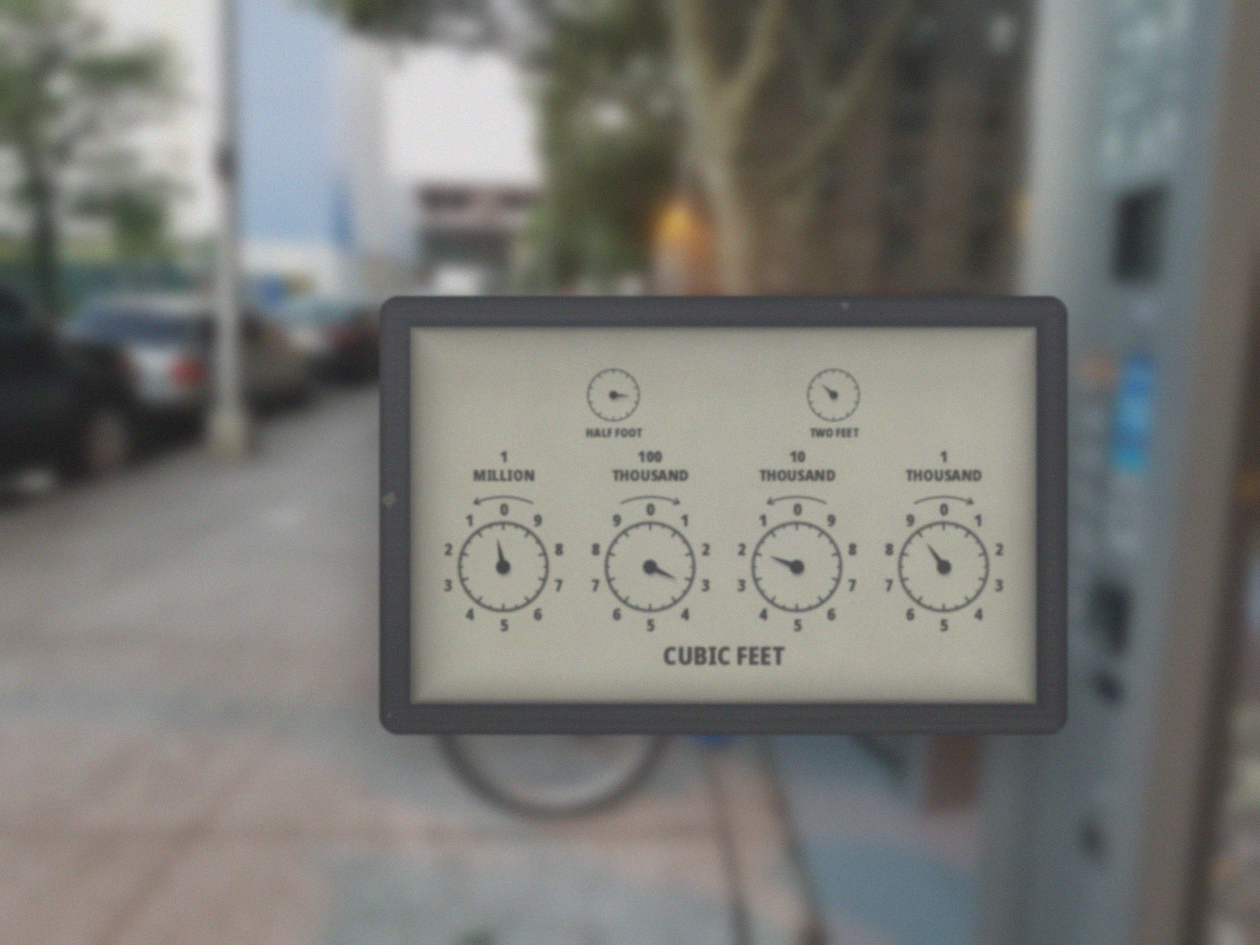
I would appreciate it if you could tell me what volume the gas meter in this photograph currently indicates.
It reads 31900 ft³
